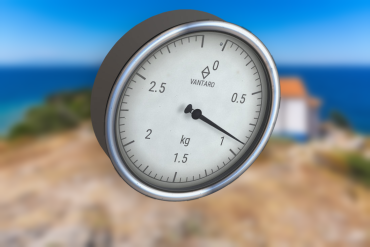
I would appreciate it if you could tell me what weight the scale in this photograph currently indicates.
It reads 0.9 kg
